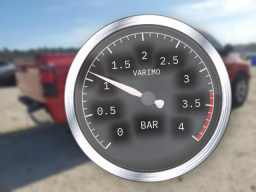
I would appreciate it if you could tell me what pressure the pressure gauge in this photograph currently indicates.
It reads 1.1 bar
